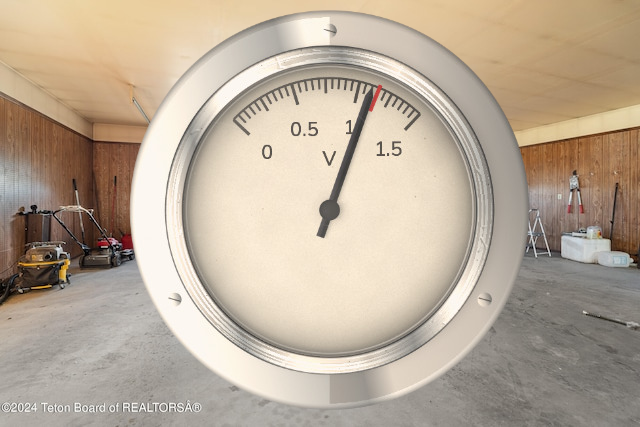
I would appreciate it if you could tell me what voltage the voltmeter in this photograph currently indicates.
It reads 1.1 V
